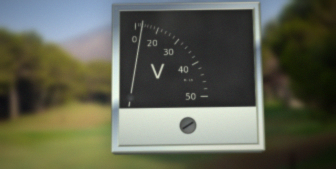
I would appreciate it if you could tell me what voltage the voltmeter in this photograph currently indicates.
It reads 10 V
